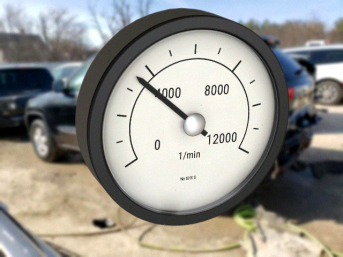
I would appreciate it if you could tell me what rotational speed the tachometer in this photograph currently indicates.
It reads 3500 rpm
